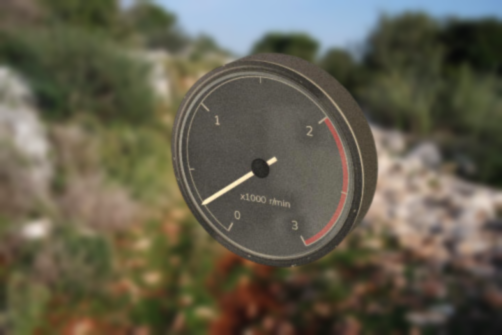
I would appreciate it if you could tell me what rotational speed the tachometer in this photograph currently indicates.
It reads 250 rpm
